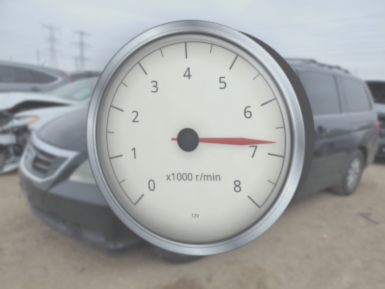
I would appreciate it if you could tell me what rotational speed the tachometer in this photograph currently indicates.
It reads 6750 rpm
